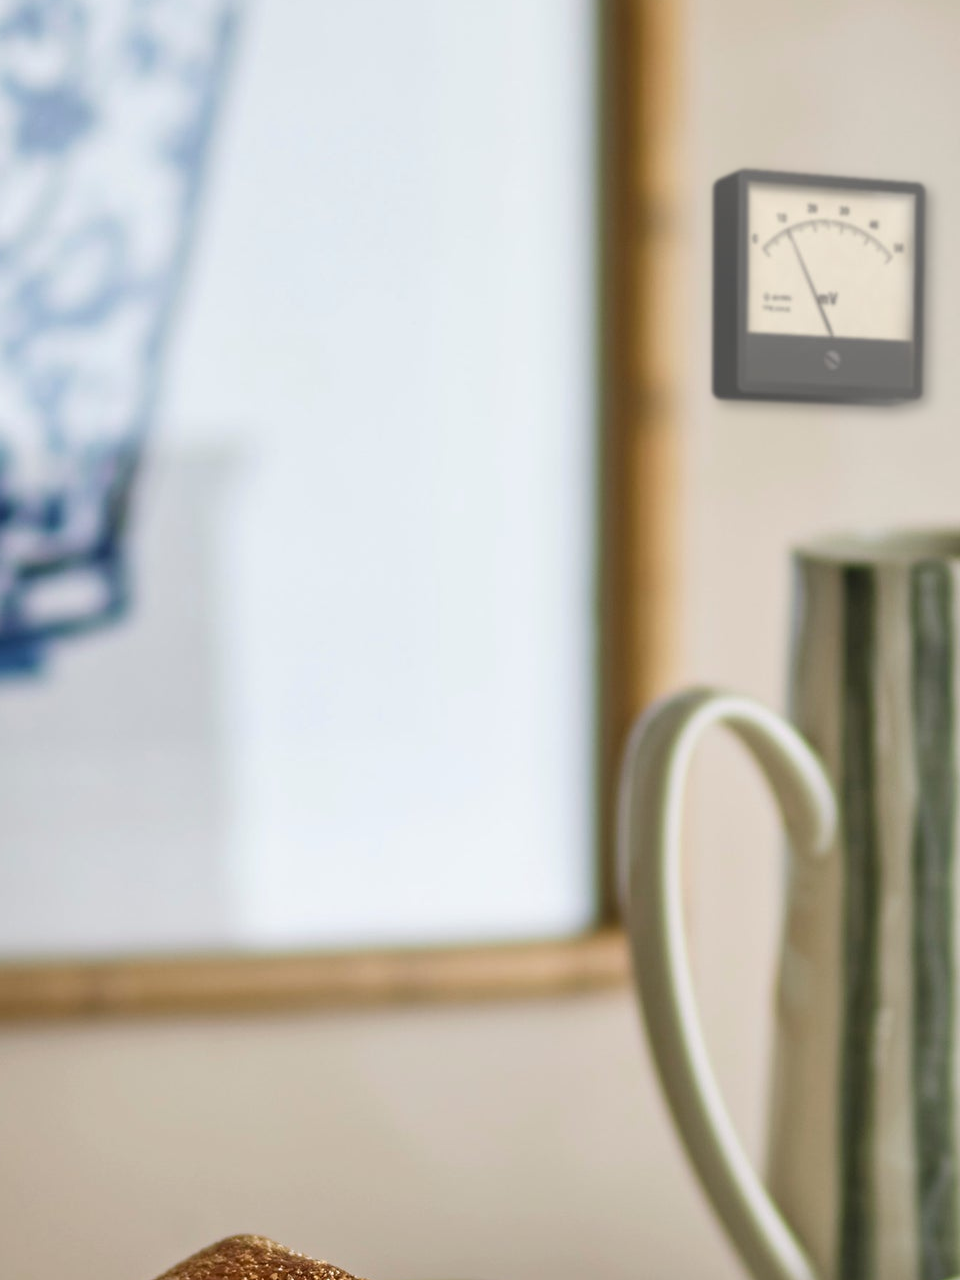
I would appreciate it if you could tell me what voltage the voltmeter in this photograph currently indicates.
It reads 10 mV
